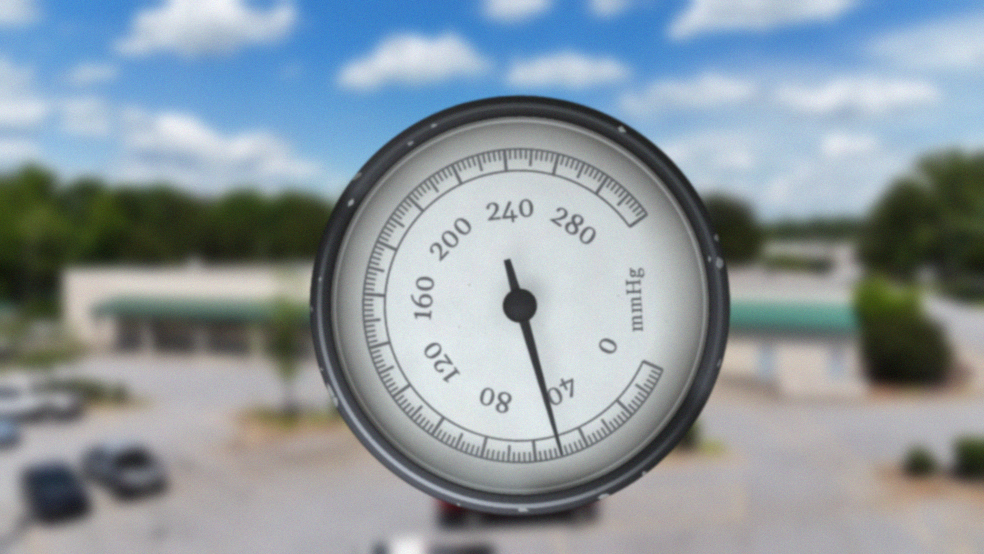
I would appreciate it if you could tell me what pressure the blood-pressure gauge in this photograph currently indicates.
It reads 50 mmHg
